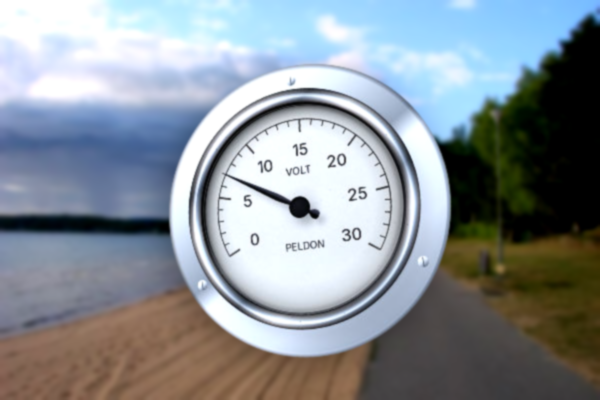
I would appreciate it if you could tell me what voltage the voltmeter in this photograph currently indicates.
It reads 7 V
